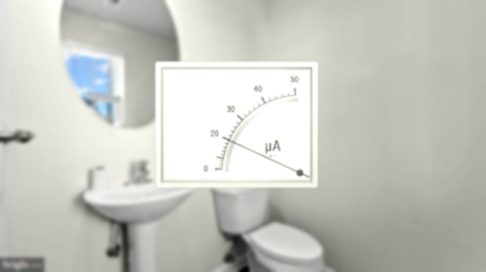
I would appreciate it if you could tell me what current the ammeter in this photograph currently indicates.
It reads 20 µA
